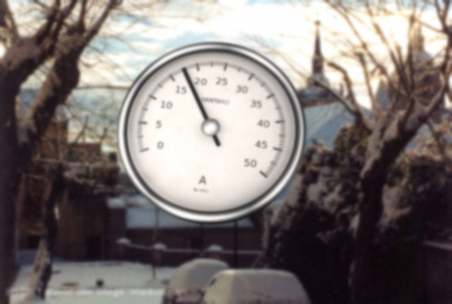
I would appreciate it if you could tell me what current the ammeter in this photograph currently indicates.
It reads 17.5 A
